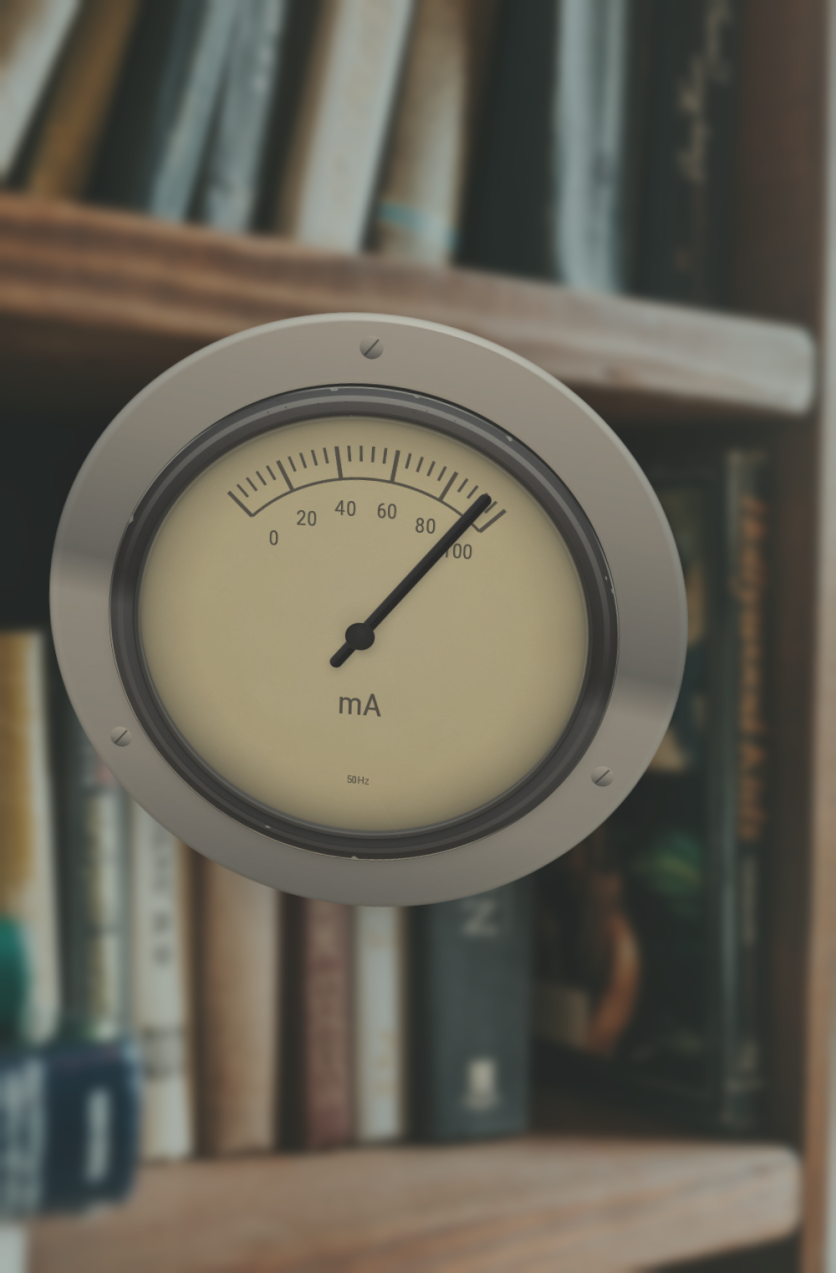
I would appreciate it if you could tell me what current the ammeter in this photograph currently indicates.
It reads 92 mA
